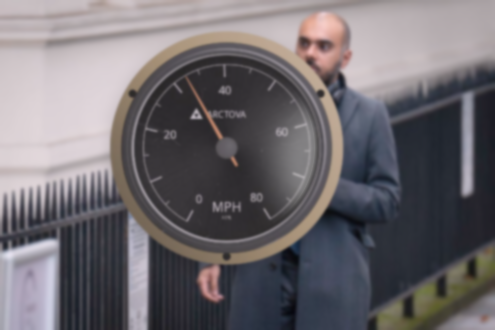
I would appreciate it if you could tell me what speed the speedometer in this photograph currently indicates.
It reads 32.5 mph
